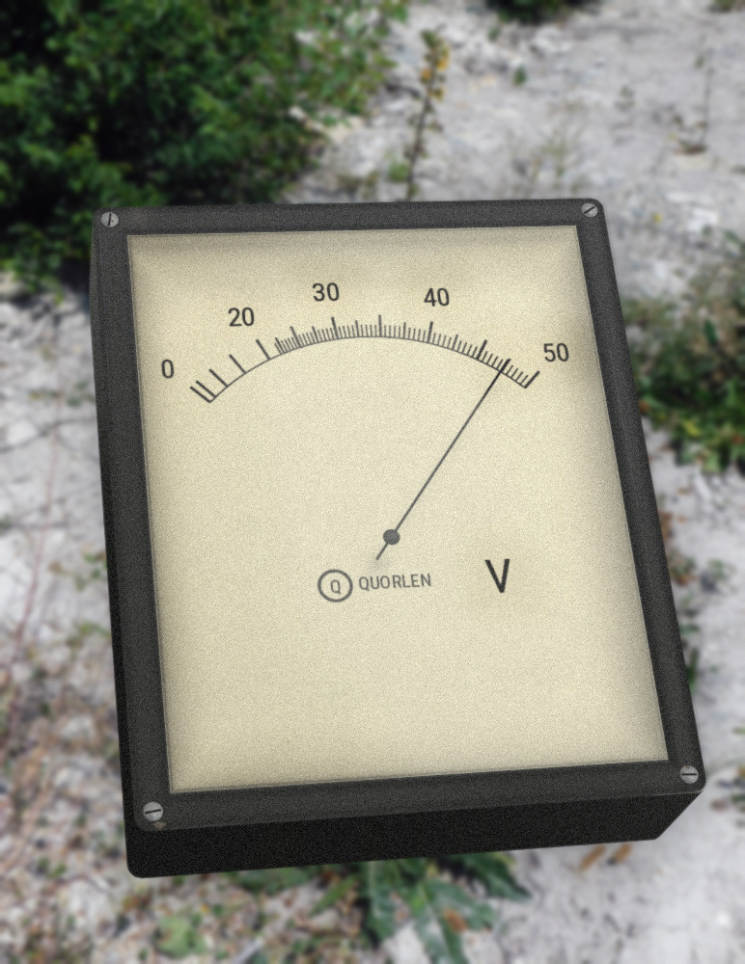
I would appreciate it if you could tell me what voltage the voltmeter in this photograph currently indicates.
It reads 47.5 V
